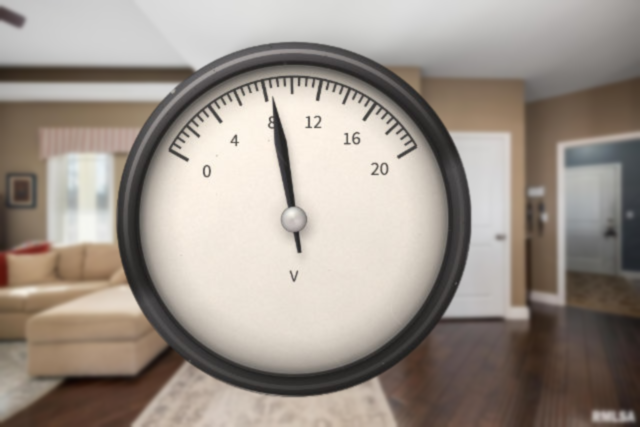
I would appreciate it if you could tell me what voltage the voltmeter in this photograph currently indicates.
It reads 8.5 V
